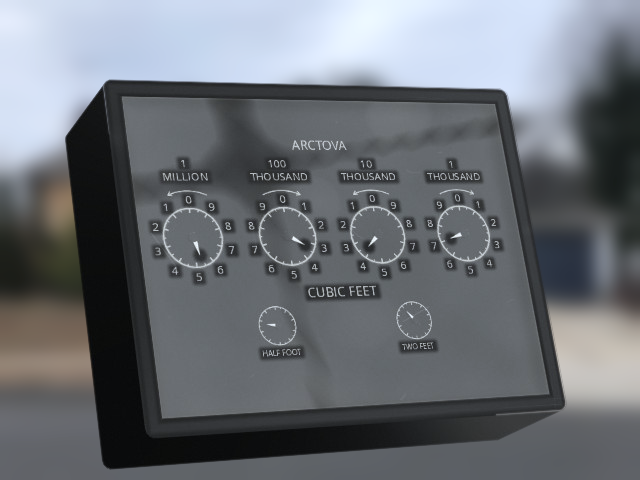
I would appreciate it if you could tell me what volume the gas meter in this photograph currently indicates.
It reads 533700 ft³
